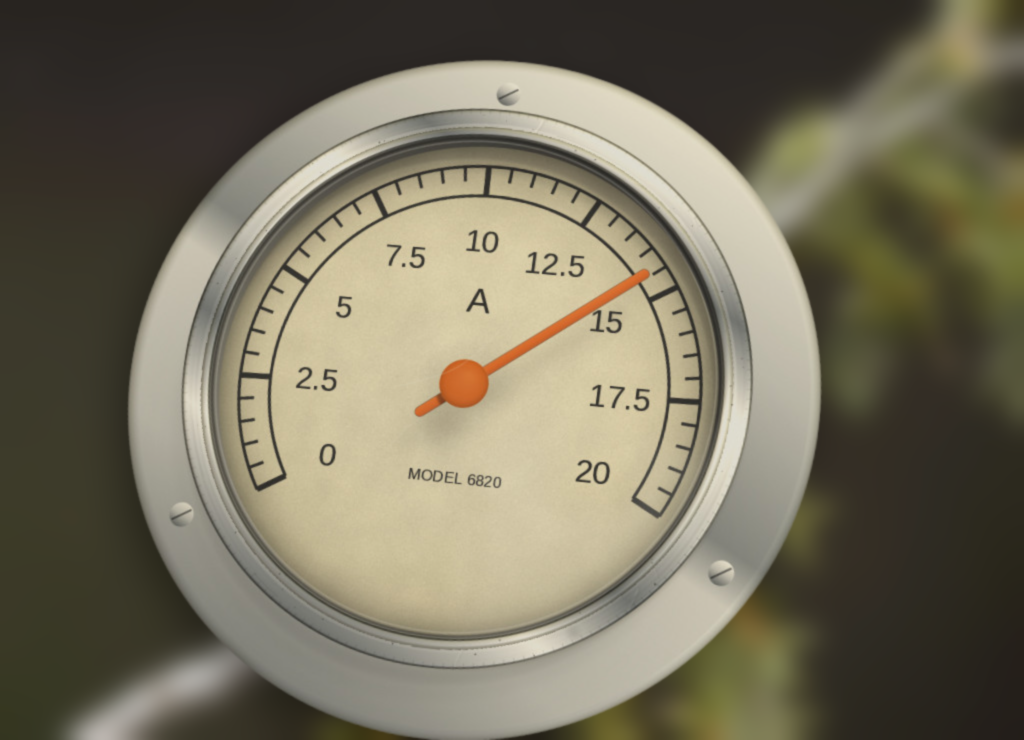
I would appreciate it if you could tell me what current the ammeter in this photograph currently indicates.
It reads 14.5 A
